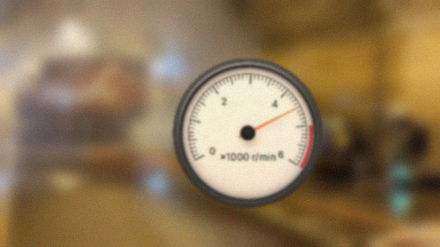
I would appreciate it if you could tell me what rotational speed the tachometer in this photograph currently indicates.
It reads 4500 rpm
